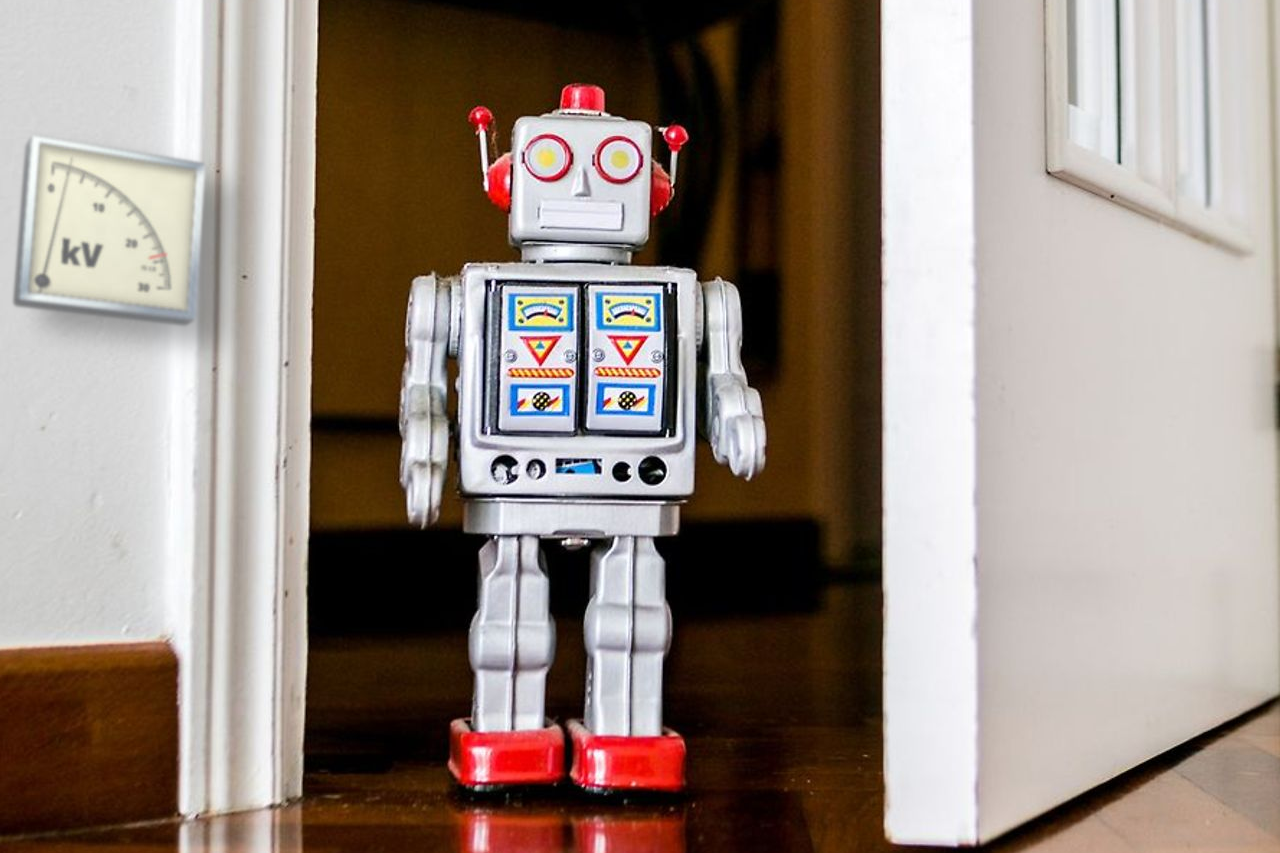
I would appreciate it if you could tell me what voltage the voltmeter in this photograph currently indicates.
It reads 2.5 kV
